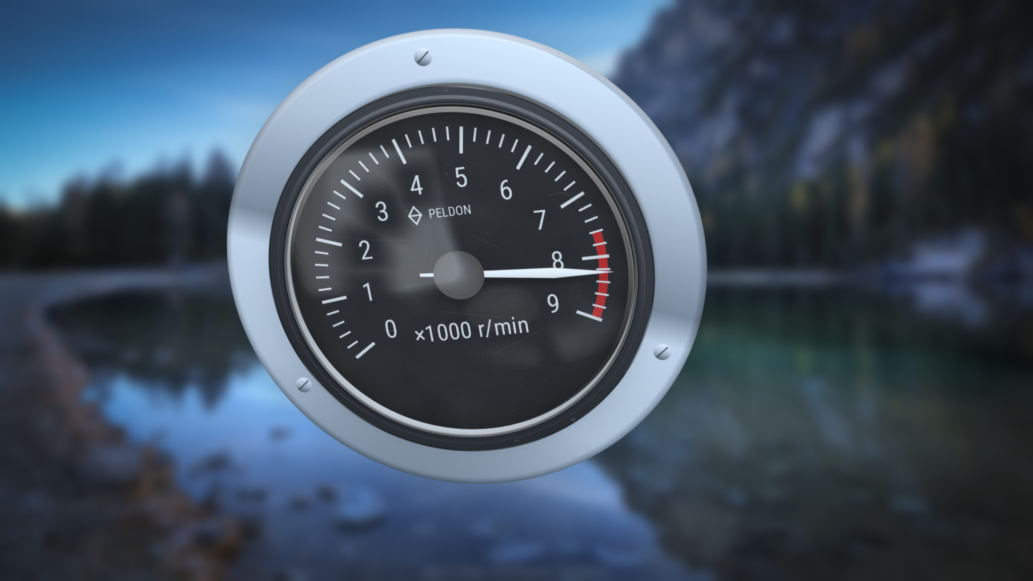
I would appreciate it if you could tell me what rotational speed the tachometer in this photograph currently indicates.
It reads 8200 rpm
